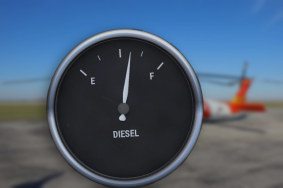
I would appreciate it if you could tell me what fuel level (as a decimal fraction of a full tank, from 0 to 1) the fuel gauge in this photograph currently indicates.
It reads 0.625
